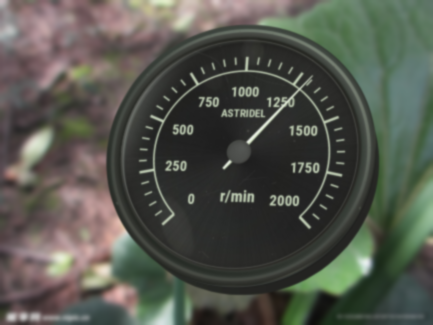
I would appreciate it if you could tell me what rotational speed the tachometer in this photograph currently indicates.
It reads 1300 rpm
